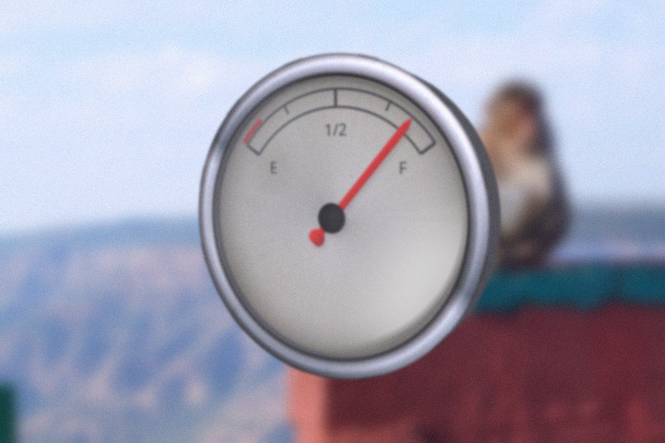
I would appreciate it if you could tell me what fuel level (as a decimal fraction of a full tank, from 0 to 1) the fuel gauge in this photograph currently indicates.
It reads 0.875
